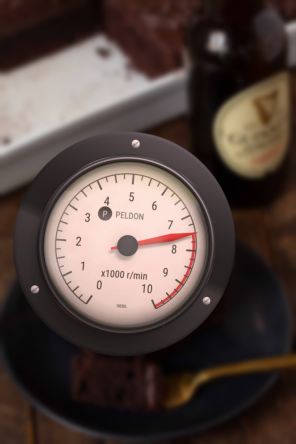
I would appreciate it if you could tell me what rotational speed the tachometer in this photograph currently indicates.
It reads 7500 rpm
